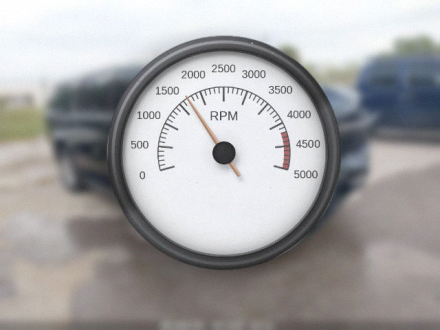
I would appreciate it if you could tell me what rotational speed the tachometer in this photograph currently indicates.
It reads 1700 rpm
